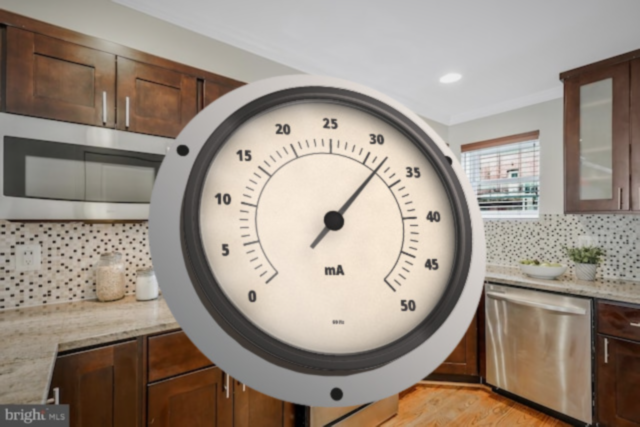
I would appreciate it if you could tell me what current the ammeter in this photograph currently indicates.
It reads 32 mA
